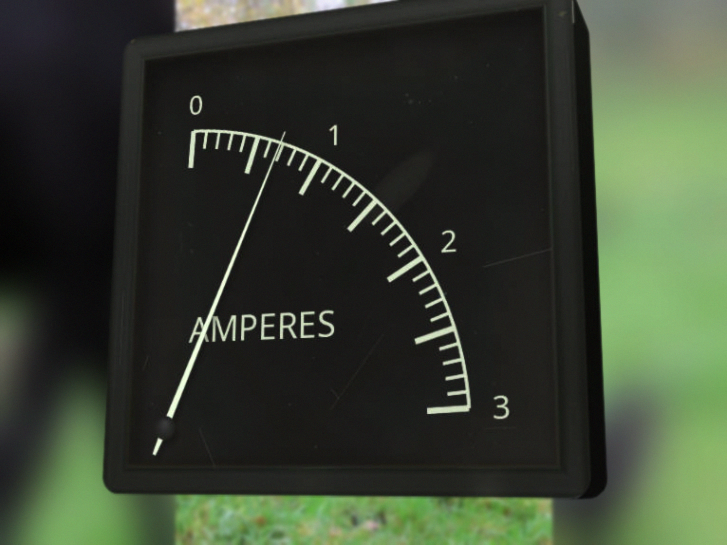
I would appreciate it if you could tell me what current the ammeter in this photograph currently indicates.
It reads 0.7 A
